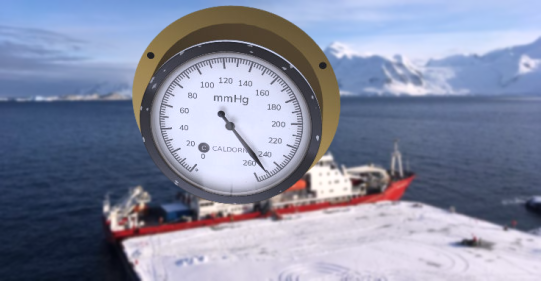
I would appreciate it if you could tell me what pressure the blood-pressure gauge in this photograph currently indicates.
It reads 250 mmHg
